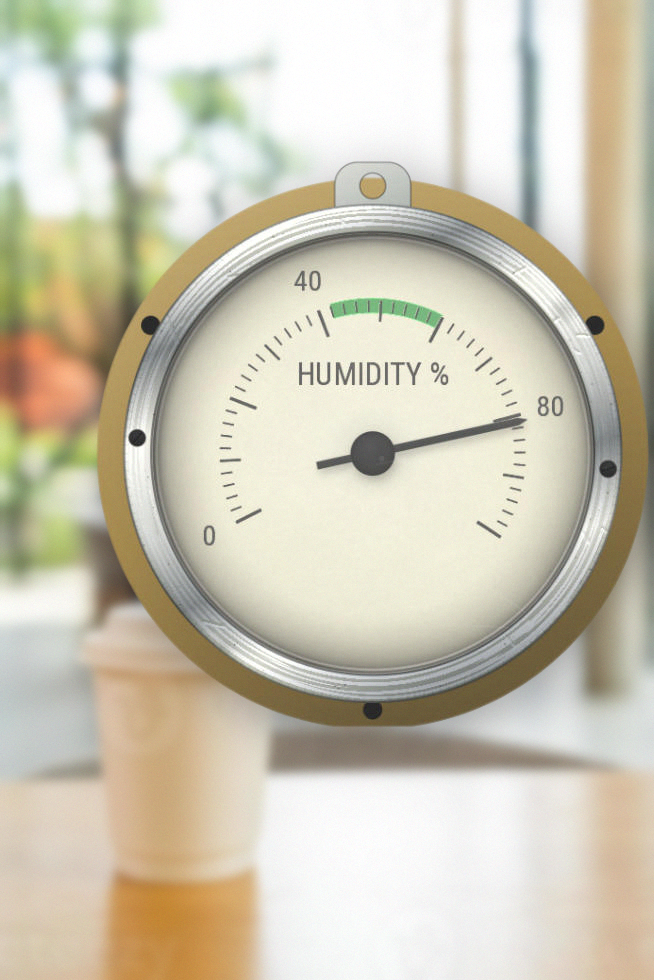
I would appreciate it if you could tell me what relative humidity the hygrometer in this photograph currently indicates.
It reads 81 %
